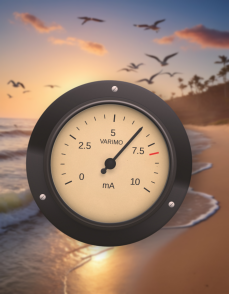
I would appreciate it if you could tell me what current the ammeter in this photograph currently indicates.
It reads 6.5 mA
